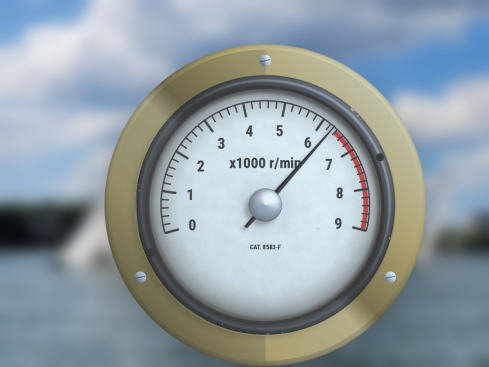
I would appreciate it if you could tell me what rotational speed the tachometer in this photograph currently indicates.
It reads 6300 rpm
